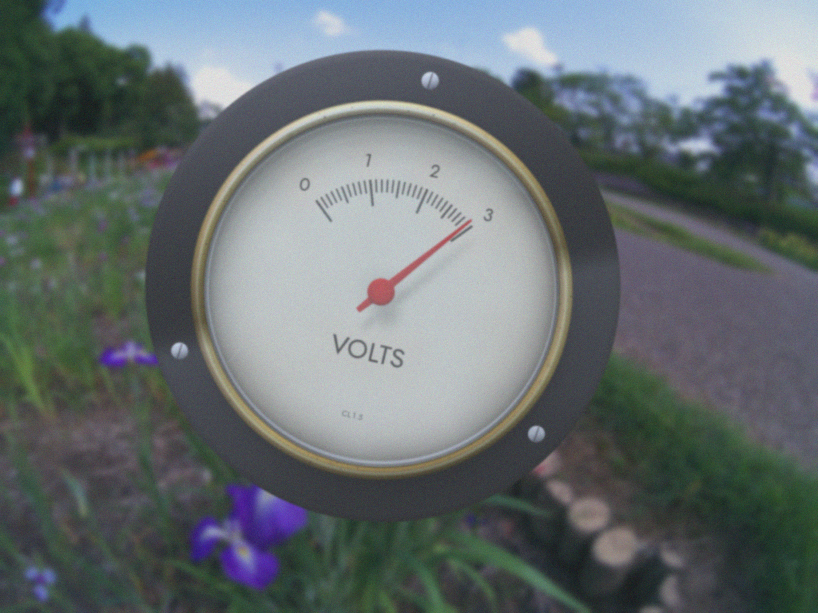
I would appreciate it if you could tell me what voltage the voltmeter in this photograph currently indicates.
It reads 2.9 V
